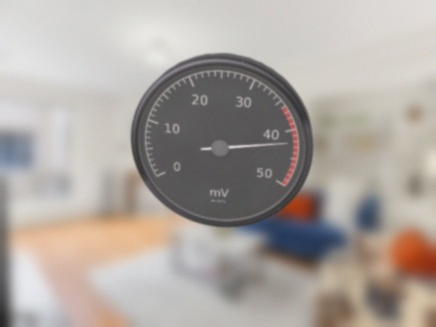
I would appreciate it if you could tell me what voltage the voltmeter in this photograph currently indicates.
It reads 42 mV
